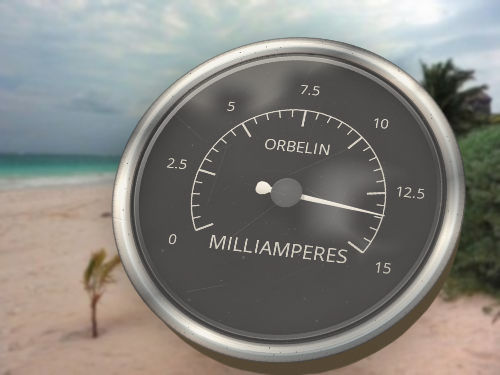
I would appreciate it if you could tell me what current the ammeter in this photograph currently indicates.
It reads 13.5 mA
